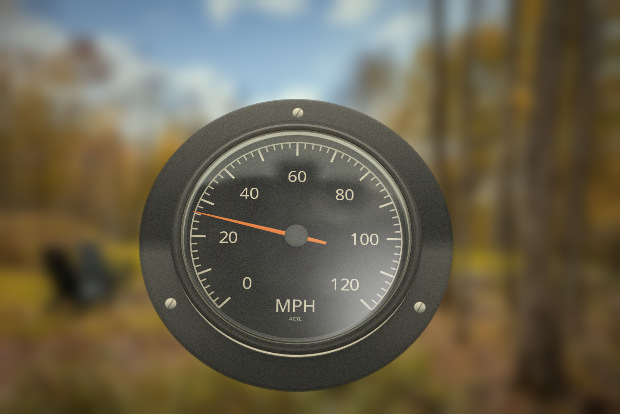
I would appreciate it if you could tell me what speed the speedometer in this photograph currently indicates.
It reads 26 mph
